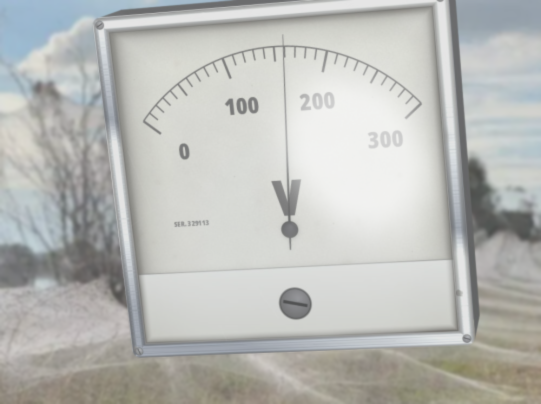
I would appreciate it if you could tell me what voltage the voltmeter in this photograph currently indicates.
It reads 160 V
